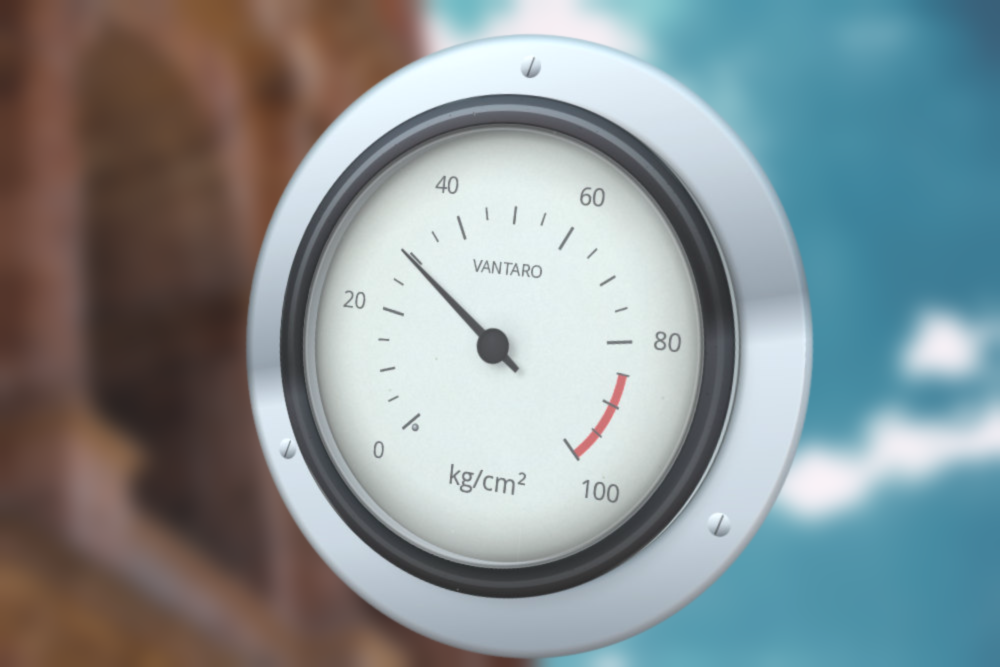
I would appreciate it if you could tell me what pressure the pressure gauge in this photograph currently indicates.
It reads 30 kg/cm²
